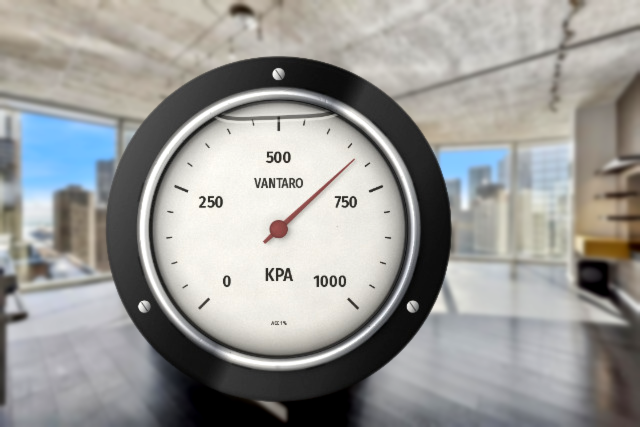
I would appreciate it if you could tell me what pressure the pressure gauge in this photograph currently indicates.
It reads 675 kPa
